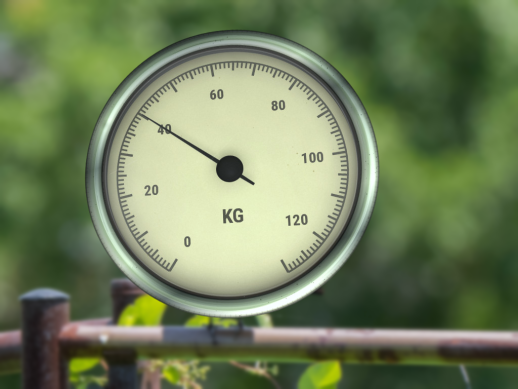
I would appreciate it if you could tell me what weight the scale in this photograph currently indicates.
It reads 40 kg
